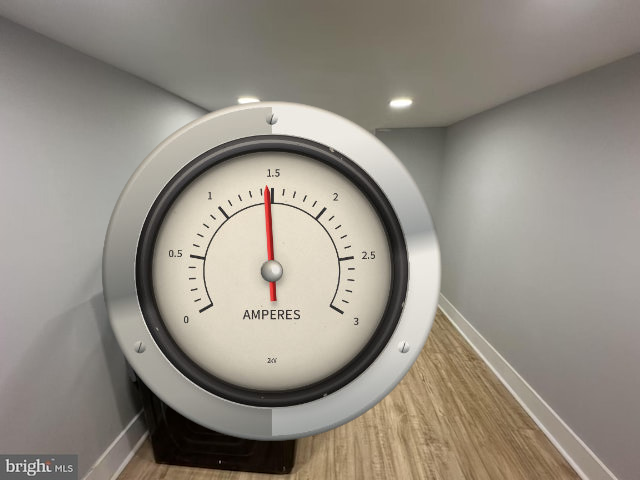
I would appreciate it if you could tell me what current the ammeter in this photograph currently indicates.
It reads 1.45 A
